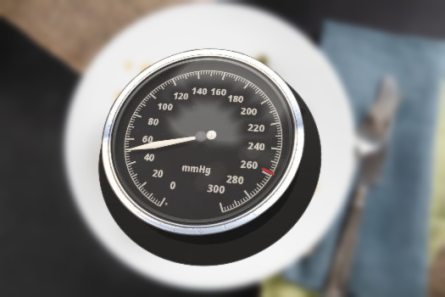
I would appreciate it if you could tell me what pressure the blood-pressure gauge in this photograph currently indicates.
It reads 50 mmHg
